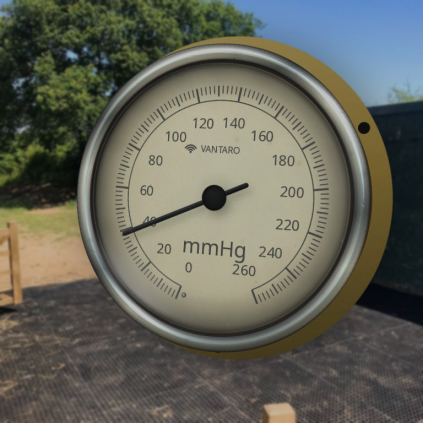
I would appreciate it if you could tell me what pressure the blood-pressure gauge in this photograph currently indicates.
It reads 38 mmHg
